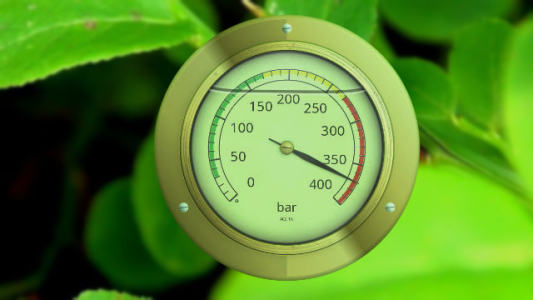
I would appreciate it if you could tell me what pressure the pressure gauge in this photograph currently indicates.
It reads 370 bar
